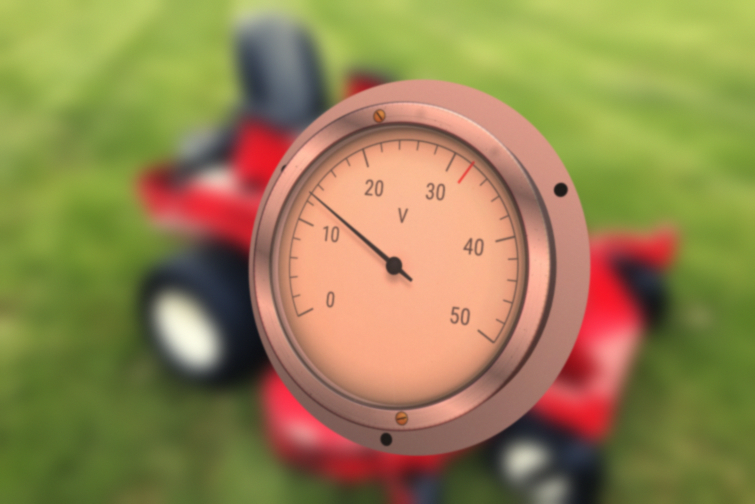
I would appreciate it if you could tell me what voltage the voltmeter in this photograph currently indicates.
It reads 13 V
